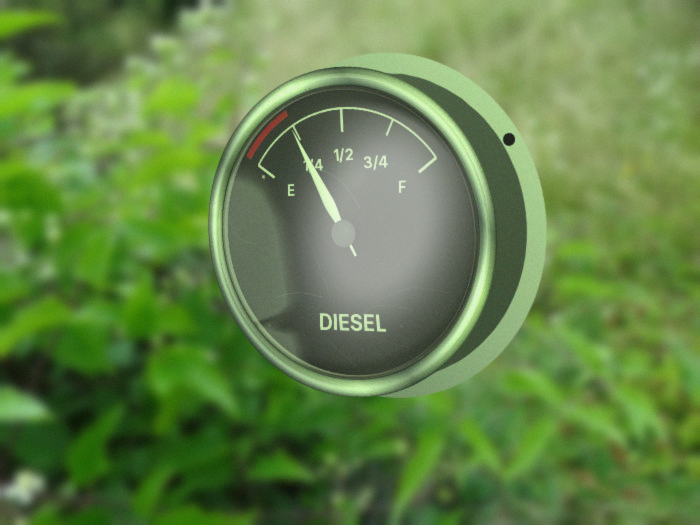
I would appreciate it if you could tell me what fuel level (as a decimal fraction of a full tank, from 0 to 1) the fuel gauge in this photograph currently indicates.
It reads 0.25
